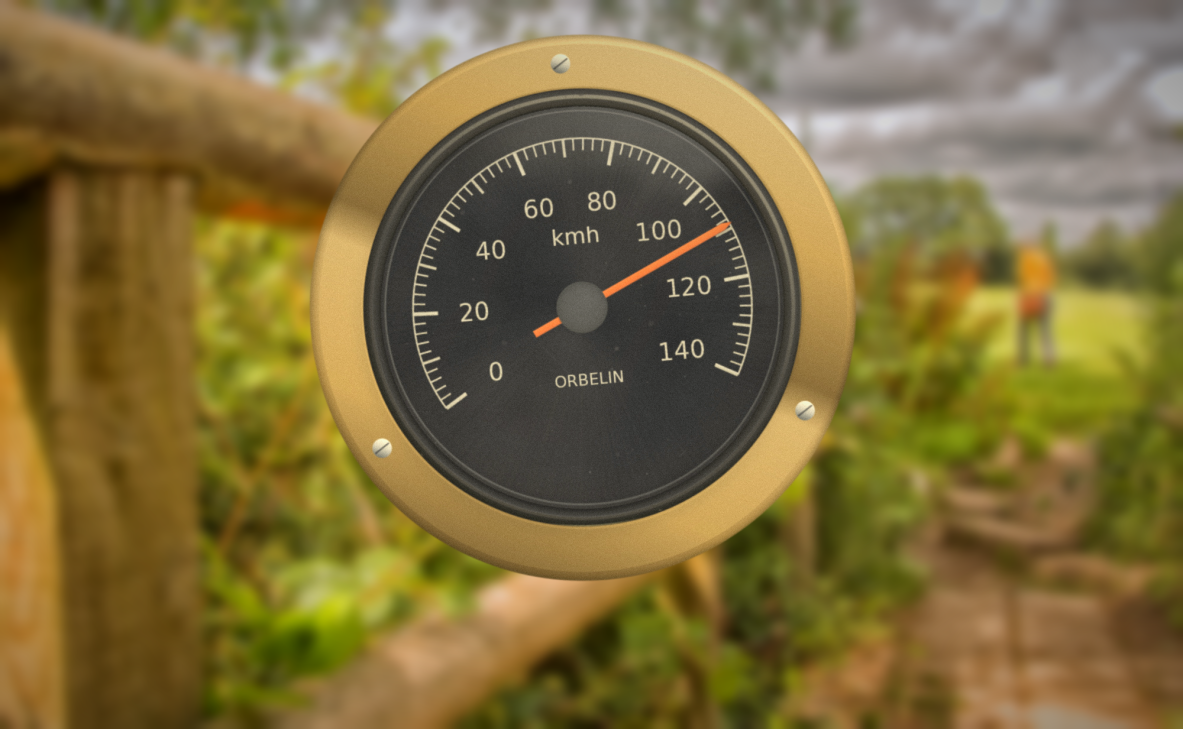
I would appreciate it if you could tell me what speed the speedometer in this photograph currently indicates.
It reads 109 km/h
